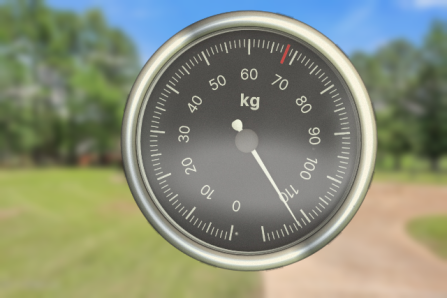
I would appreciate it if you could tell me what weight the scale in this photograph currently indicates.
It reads 112 kg
